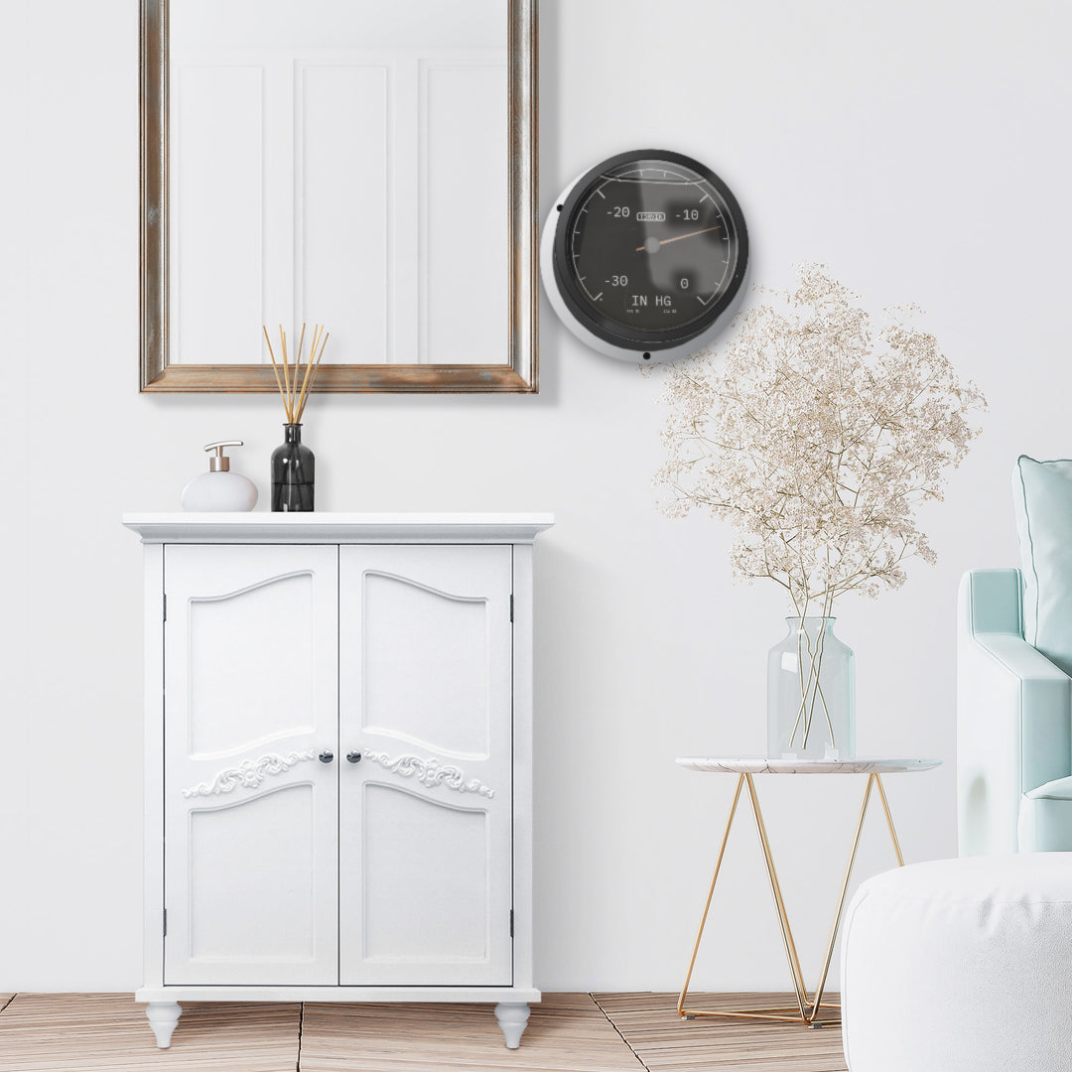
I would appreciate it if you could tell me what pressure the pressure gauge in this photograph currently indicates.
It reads -7 inHg
